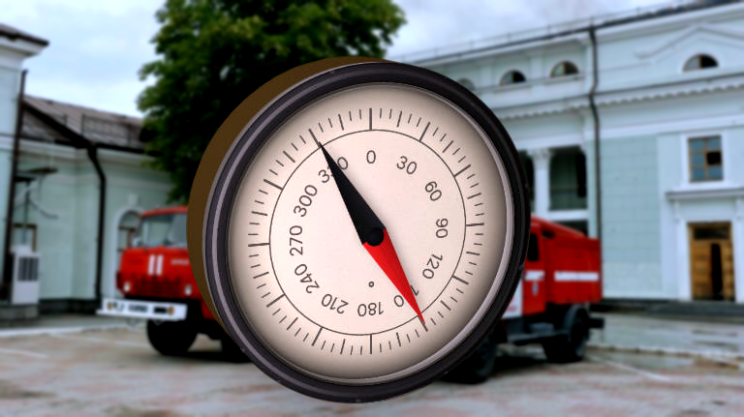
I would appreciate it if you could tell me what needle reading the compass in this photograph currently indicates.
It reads 150 °
